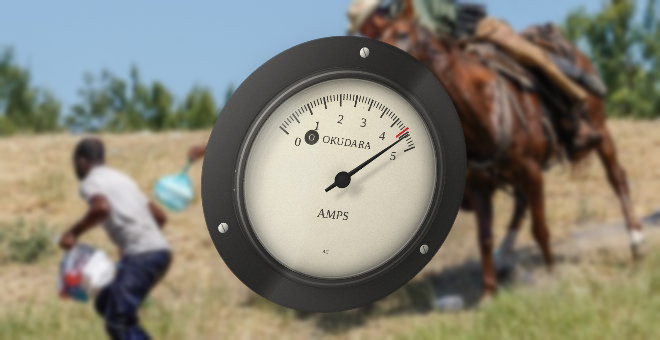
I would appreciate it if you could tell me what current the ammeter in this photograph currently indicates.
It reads 4.5 A
